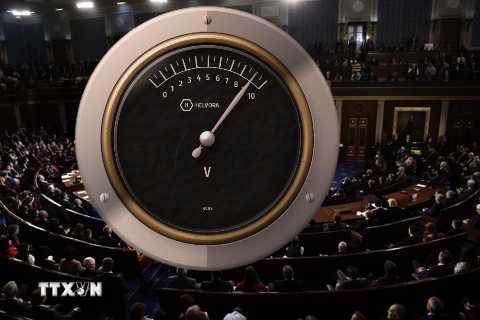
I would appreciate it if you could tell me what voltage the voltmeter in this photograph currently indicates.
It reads 9 V
